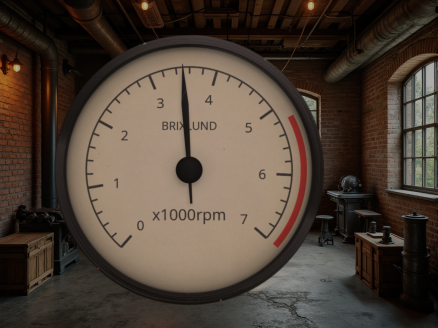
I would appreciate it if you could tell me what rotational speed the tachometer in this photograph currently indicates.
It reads 3500 rpm
